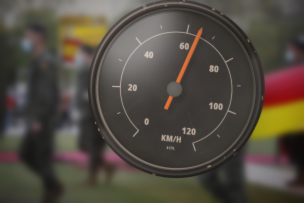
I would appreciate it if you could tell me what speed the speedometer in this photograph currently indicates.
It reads 65 km/h
